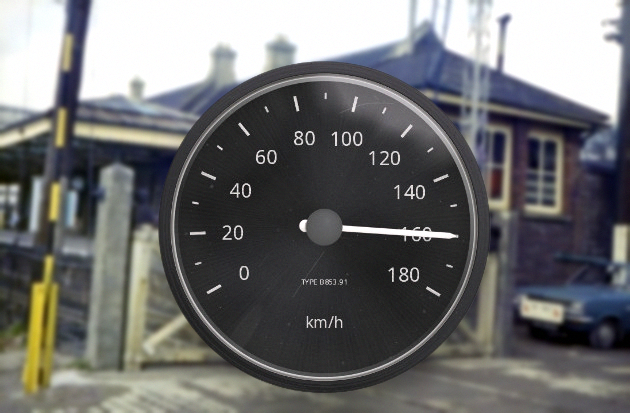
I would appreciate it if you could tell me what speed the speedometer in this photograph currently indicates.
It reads 160 km/h
